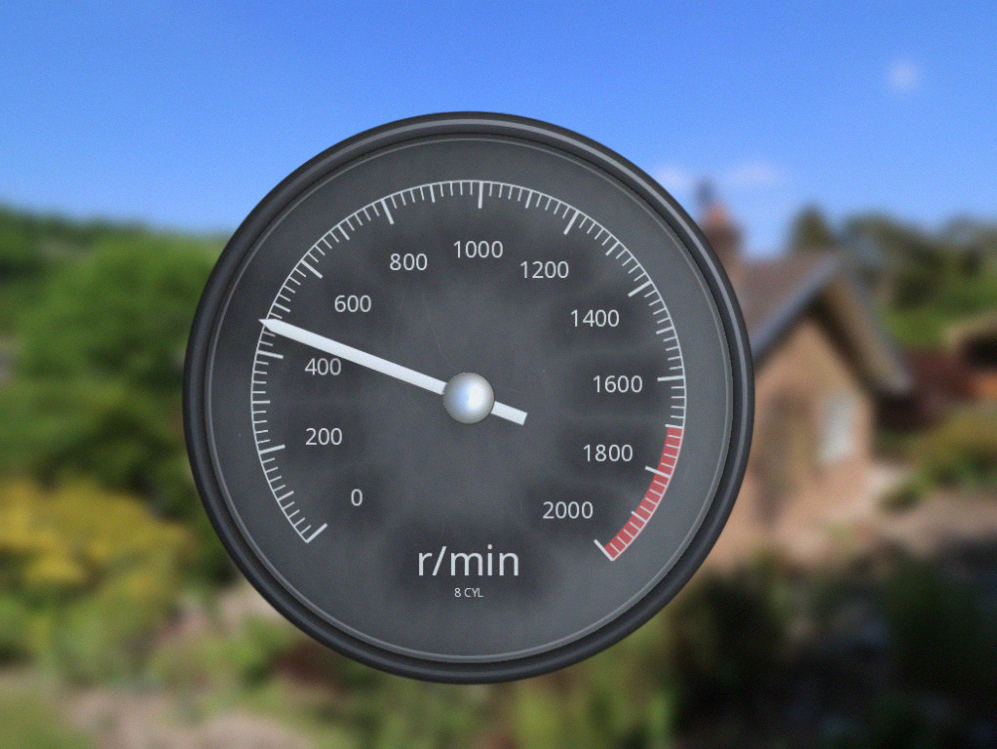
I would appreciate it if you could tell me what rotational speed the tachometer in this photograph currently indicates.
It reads 460 rpm
